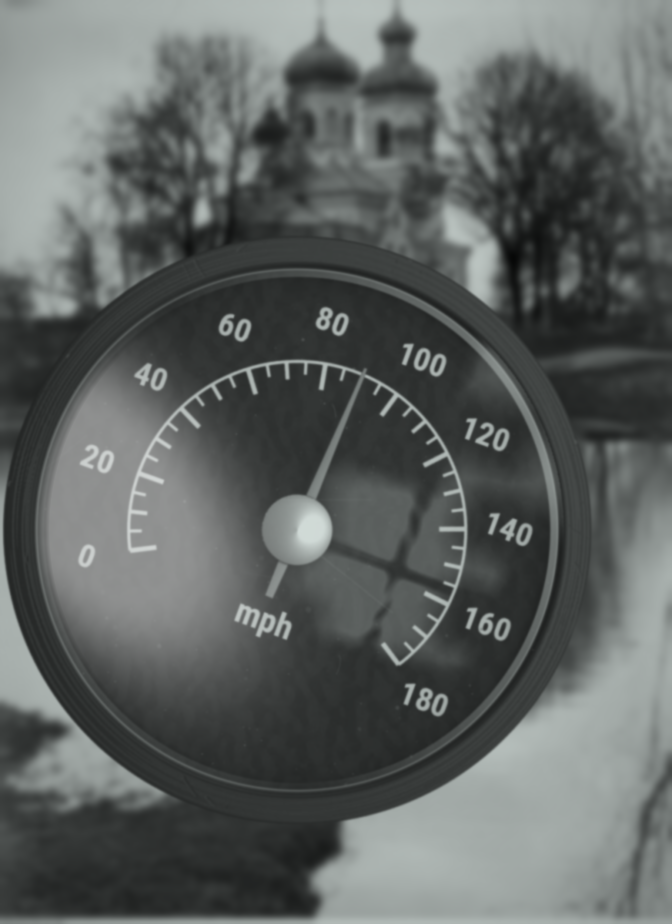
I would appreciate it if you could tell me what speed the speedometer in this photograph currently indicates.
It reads 90 mph
